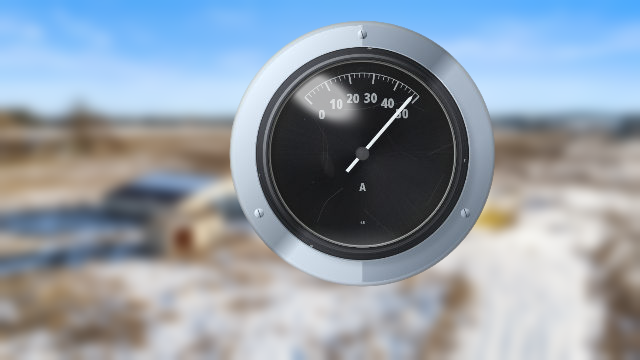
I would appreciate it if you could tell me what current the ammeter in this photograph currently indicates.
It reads 48 A
